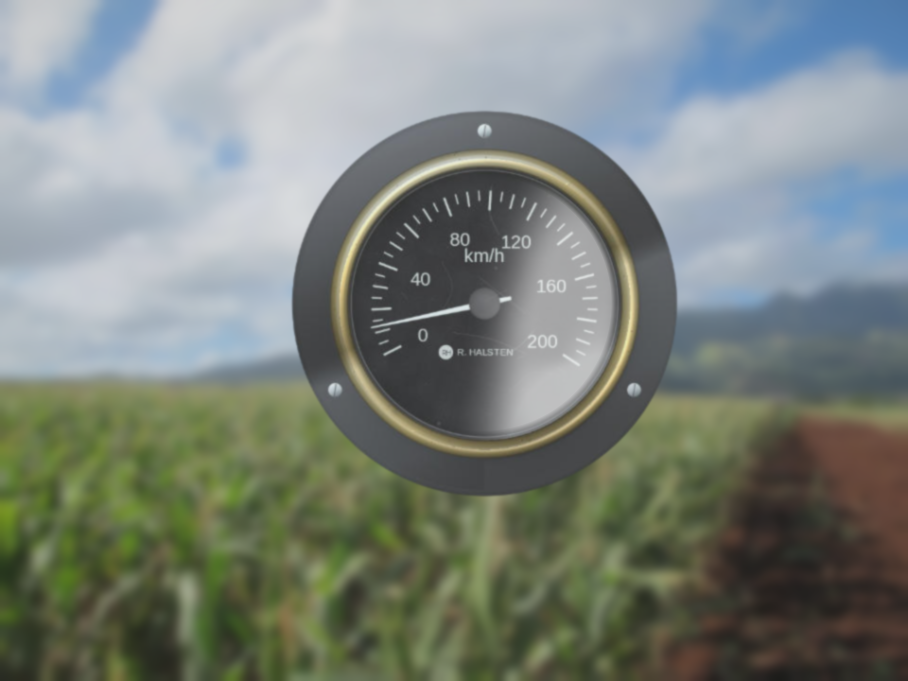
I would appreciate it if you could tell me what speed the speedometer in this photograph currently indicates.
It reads 12.5 km/h
